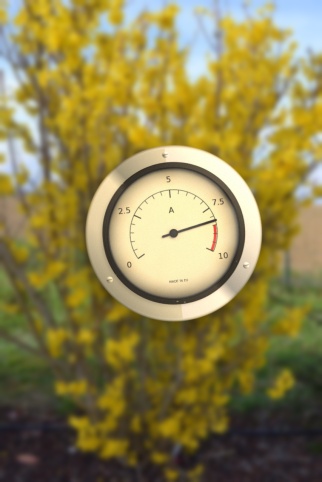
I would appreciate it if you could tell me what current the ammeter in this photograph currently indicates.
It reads 8.25 A
